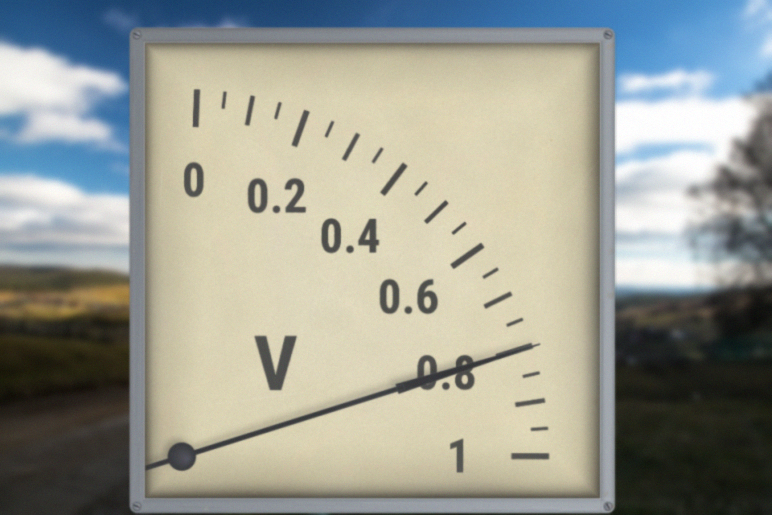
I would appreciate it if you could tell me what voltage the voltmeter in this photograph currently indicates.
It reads 0.8 V
